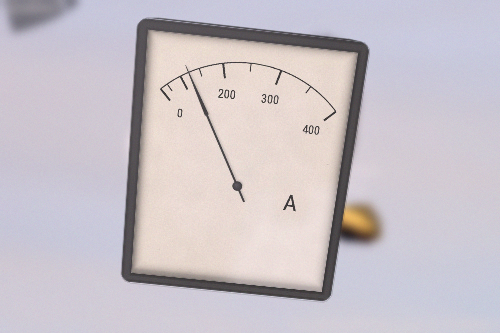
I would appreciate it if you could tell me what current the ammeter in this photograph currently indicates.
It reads 125 A
